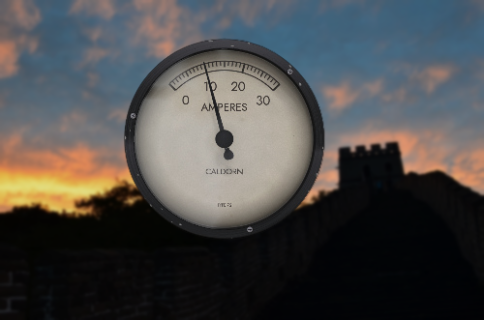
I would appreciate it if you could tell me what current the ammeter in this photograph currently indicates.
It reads 10 A
